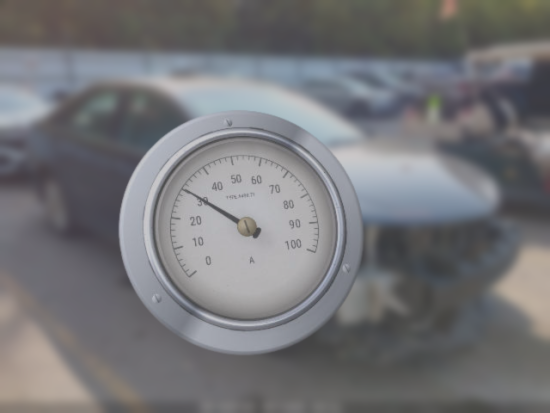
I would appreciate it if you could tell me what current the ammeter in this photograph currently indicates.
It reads 30 A
